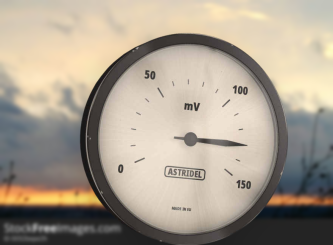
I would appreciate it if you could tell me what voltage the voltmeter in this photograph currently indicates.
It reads 130 mV
